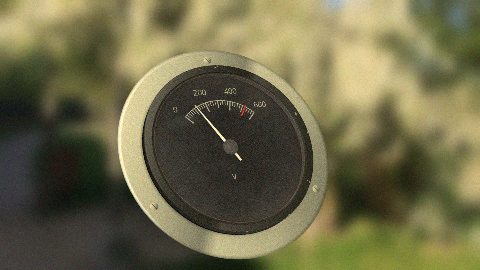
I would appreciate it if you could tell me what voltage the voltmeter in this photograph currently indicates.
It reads 100 V
